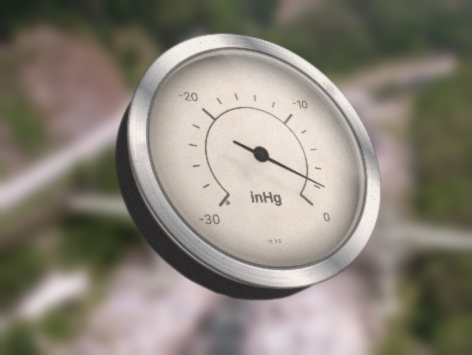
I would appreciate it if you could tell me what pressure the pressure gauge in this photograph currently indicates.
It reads -2 inHg
